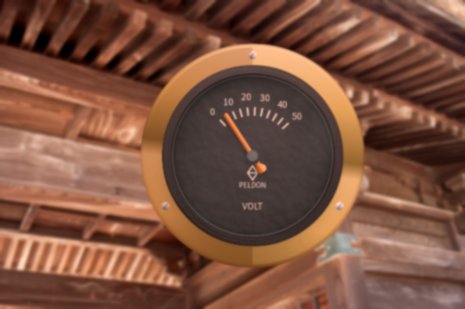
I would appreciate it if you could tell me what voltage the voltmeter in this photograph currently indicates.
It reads 5 V
